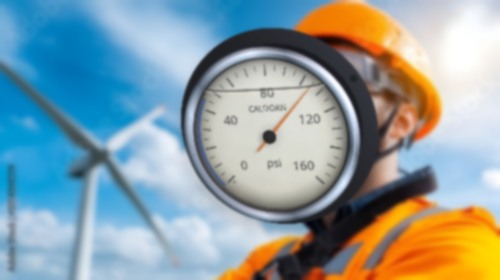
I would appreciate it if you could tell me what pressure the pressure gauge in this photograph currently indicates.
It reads 105 psi
